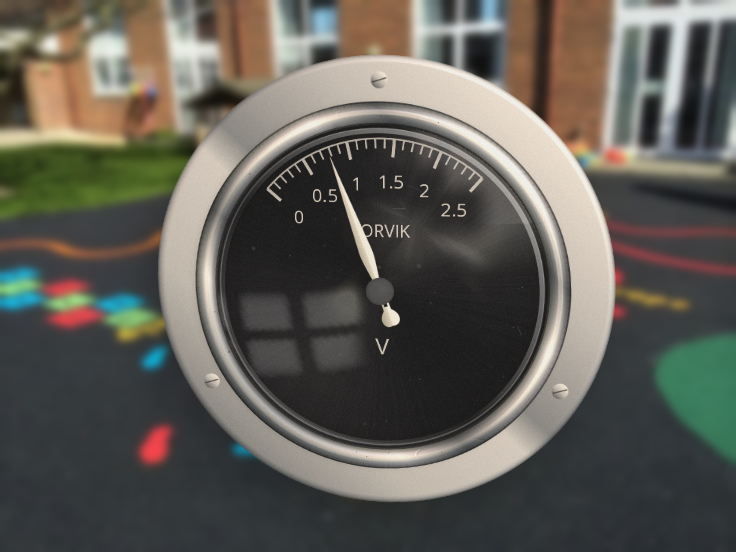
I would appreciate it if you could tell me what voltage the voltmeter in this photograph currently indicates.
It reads 0.8 V
